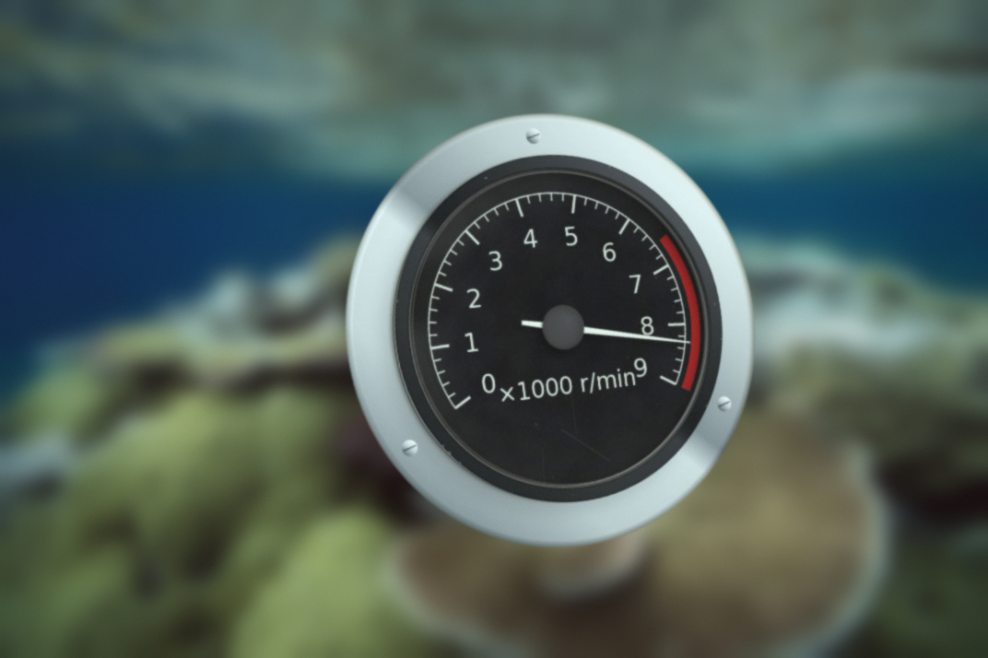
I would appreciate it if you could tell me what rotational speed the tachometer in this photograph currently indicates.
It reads 8300 rpm
